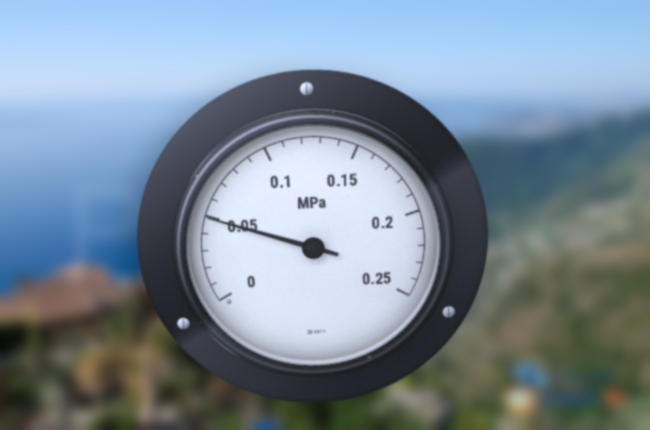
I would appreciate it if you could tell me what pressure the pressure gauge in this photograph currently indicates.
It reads 0.05 MPa
